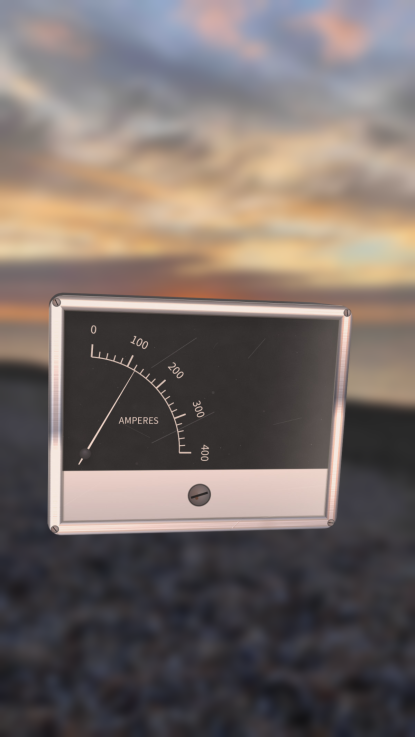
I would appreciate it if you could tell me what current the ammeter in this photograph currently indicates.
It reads 120 A
